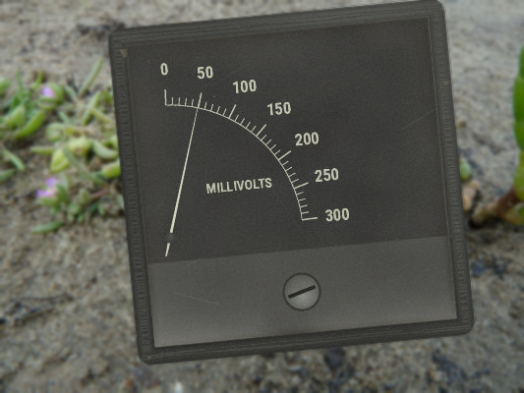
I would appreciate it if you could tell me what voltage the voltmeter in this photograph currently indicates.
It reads 50 mV
